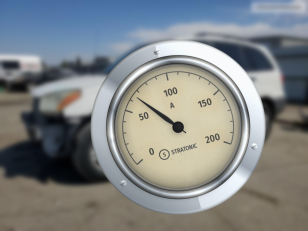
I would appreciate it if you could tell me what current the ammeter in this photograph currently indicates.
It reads 65 A
